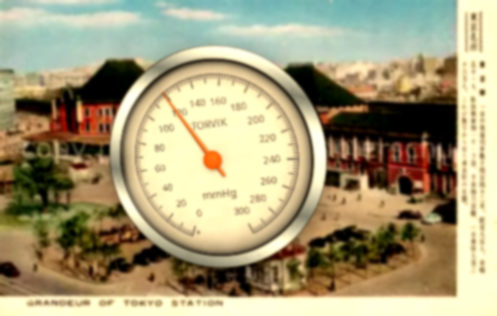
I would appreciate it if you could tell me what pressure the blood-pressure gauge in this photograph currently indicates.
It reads 120 mmHg
